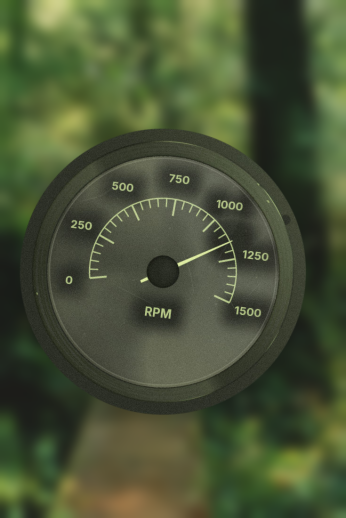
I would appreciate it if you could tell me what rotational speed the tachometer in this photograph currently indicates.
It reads 1150 rpm
